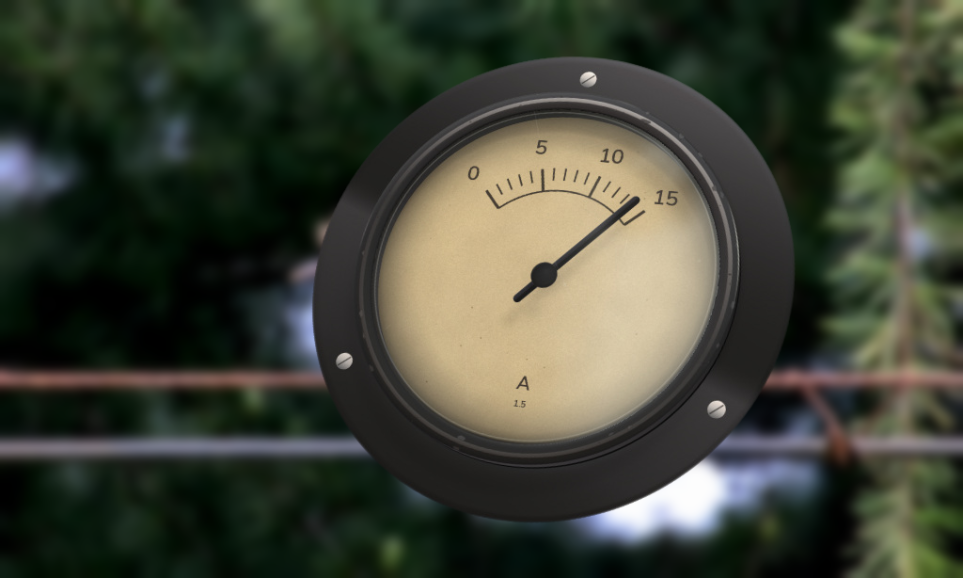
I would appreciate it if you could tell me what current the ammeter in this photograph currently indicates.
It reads 14 A
